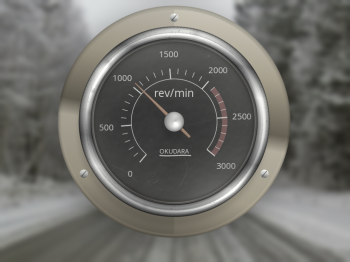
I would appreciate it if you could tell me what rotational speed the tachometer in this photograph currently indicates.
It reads 1050 rpm
